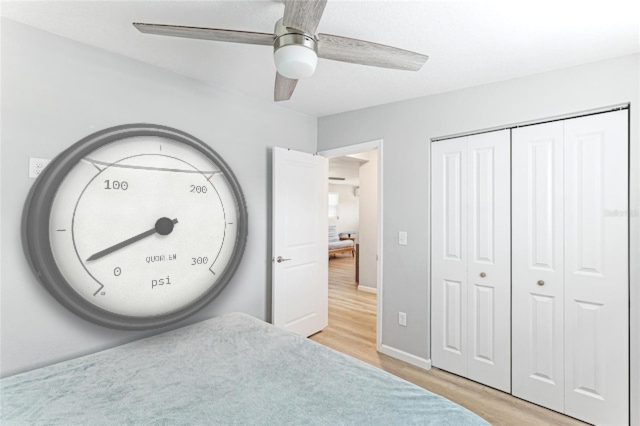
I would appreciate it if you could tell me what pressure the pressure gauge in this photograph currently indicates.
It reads 25 psi
